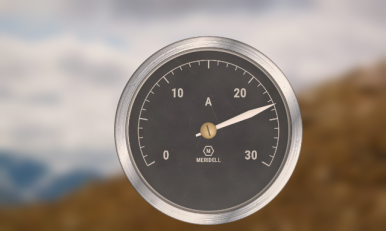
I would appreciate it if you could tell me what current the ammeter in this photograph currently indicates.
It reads 23.5 A
